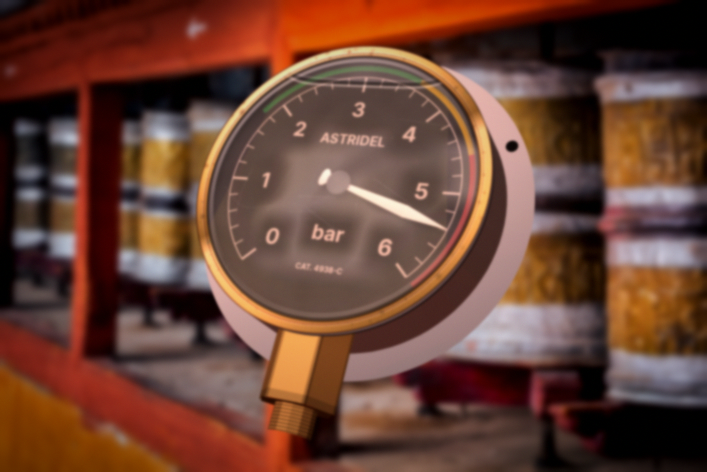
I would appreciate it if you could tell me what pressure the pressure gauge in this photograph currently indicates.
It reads 5.4 bar
